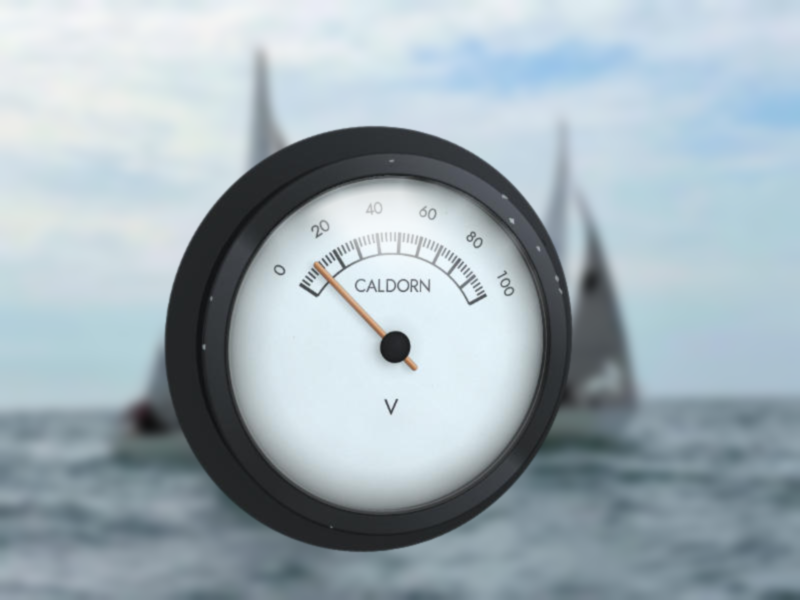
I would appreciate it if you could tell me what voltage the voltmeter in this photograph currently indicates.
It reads 10 V
